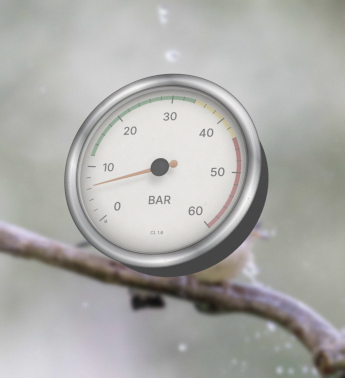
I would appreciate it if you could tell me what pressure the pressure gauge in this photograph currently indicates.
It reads 6 bar
